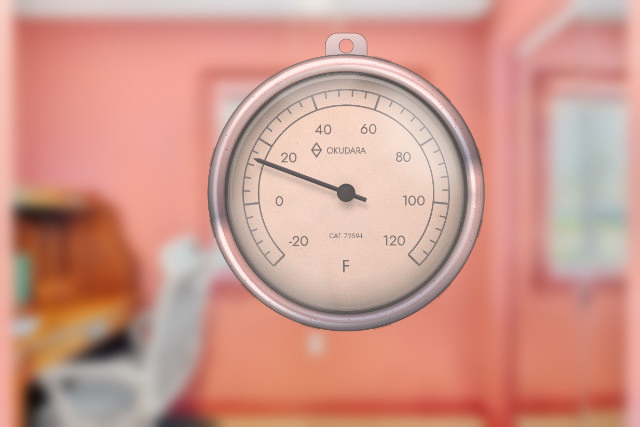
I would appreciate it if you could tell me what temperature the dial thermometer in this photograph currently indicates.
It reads 14 °F
